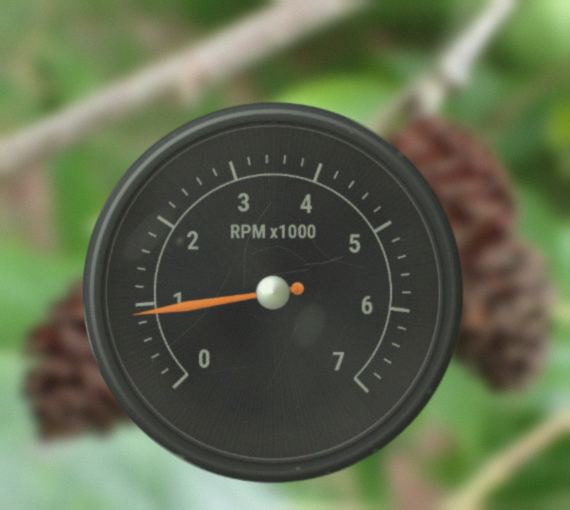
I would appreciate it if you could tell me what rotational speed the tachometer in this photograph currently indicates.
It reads 900 rpm
